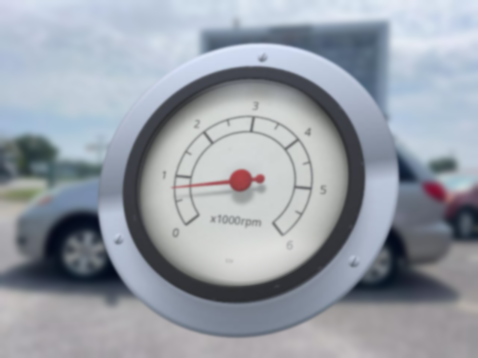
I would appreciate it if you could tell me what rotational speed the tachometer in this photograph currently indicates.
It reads 750 rpm
